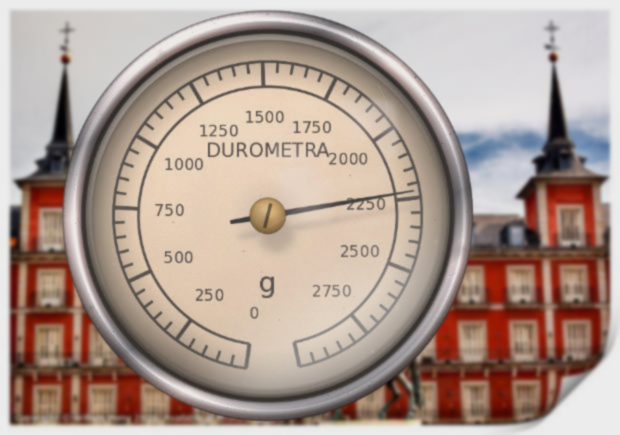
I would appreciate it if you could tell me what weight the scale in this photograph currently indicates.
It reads 2225 g
